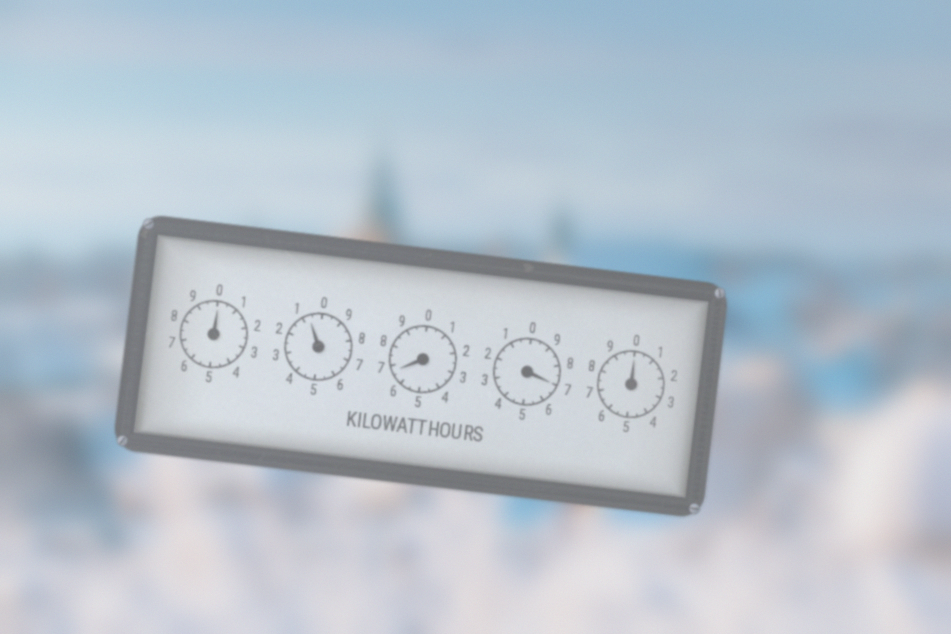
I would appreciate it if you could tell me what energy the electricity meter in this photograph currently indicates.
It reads 670 kWh
